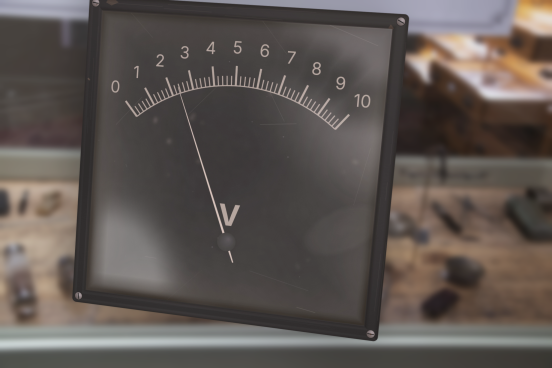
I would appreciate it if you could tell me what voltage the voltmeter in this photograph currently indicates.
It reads 2.4 V
